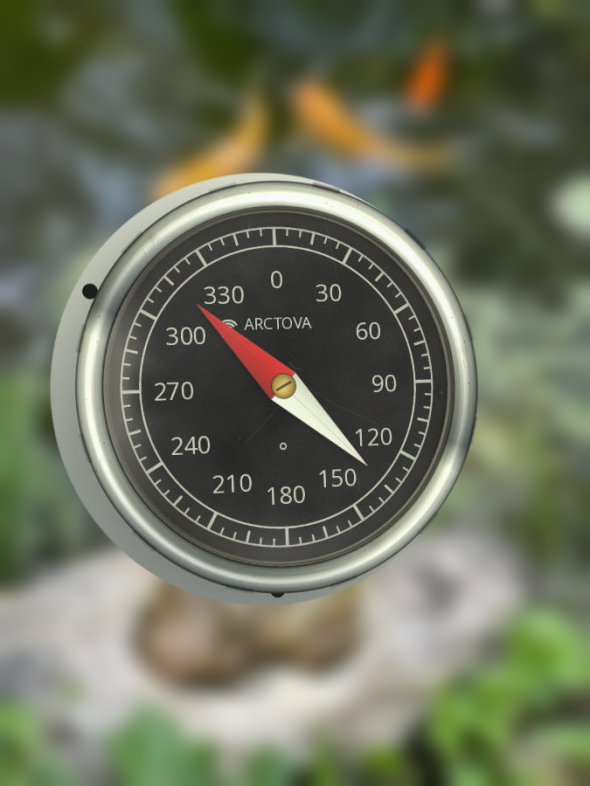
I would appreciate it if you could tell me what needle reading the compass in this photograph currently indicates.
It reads 315 °
